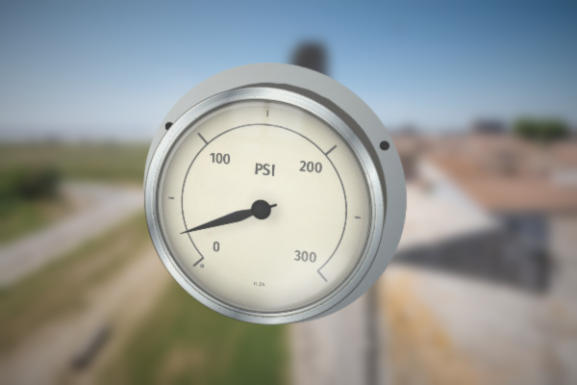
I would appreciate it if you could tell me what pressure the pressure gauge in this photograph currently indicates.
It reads 25 psi
